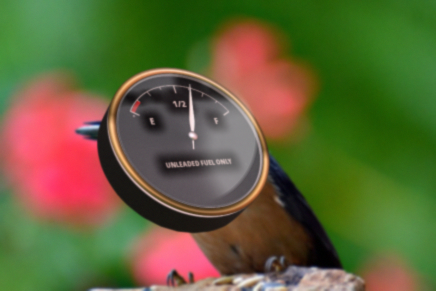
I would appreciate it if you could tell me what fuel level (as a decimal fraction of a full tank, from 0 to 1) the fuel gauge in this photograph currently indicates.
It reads 0.625
